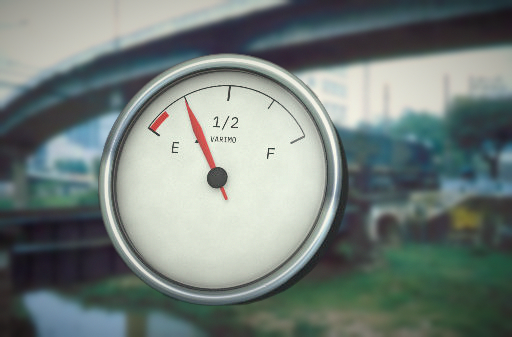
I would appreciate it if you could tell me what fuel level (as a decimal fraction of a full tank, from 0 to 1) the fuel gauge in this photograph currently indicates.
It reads 0.25
